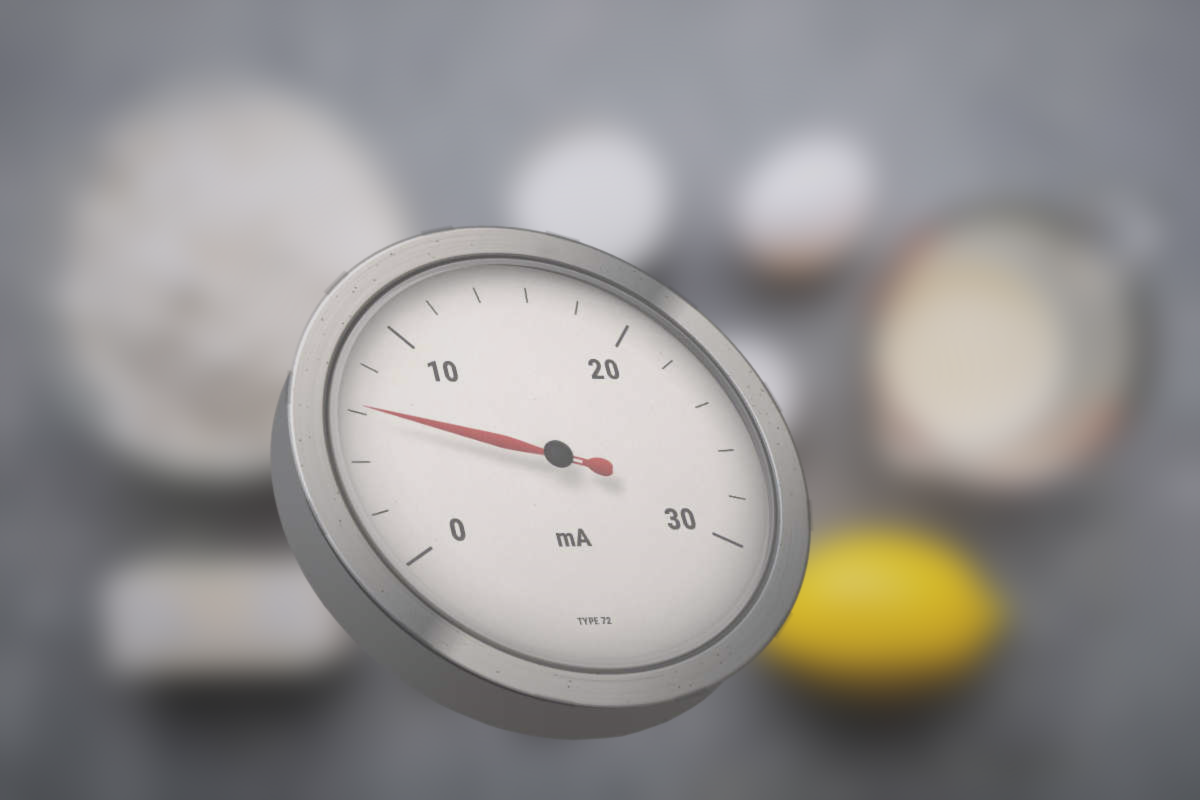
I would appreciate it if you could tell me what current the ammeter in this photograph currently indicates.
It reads 6 mA
